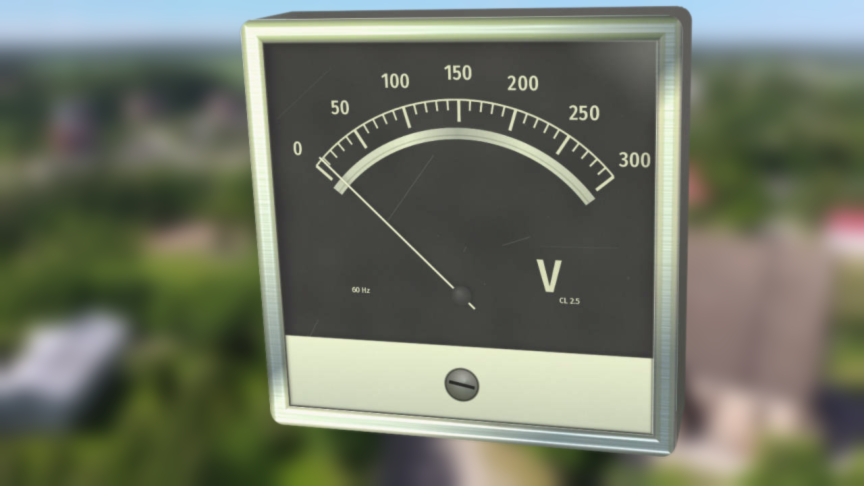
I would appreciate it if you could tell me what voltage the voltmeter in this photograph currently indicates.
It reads 10 V
